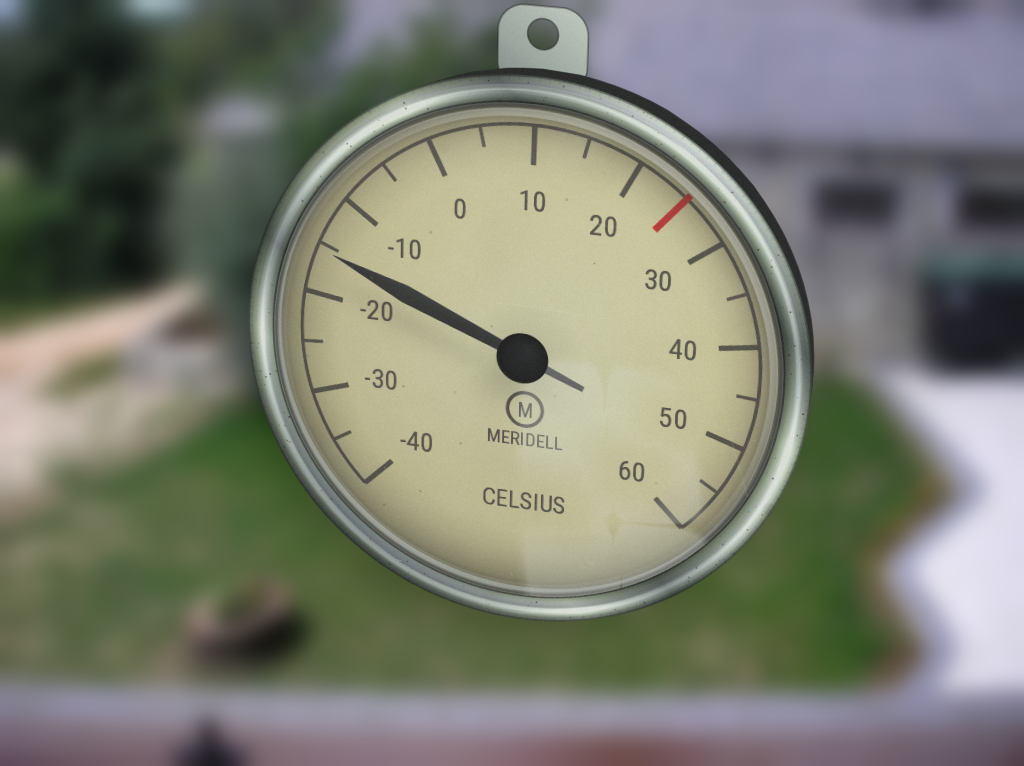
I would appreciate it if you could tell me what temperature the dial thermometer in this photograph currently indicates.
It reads -15 °C
